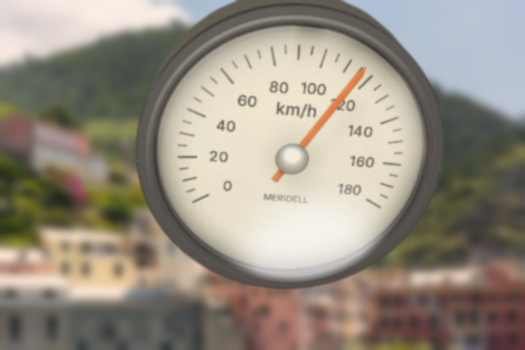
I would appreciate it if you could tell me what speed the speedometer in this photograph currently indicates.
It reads 115 km/h
